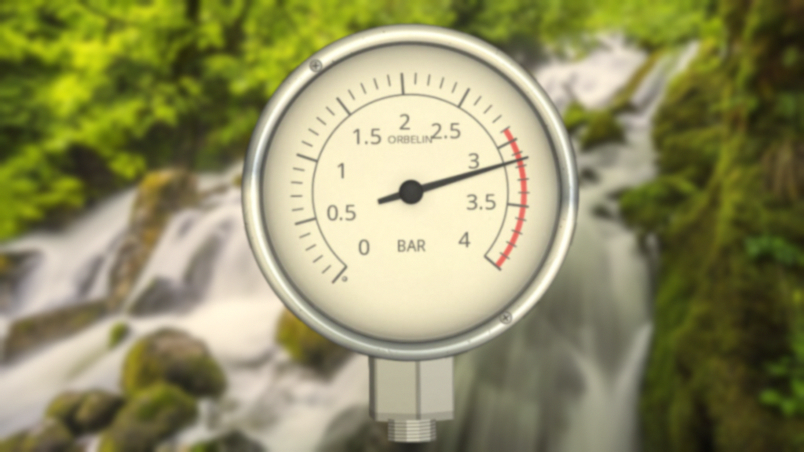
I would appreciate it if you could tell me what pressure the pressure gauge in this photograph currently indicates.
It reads 3.15 bar
